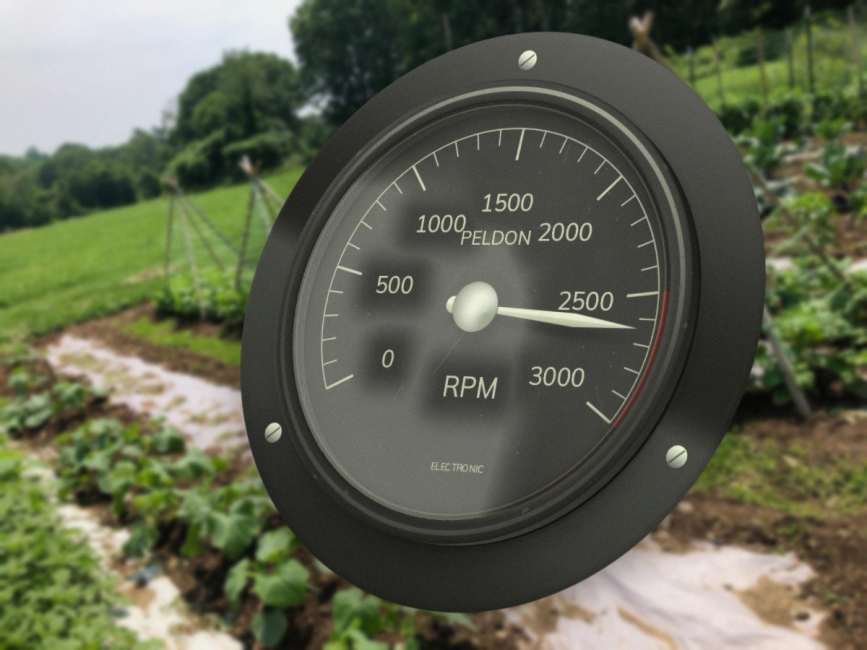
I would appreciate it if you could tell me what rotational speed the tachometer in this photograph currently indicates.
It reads 2650 rpm
